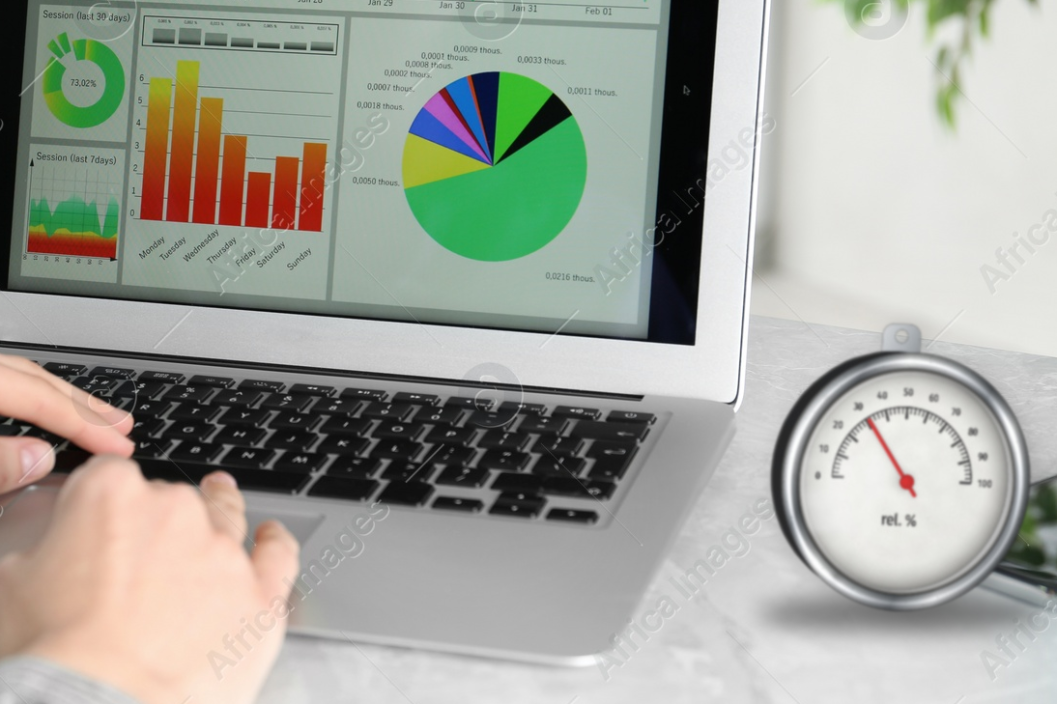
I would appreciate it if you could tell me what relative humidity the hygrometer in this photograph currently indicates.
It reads 30 %
